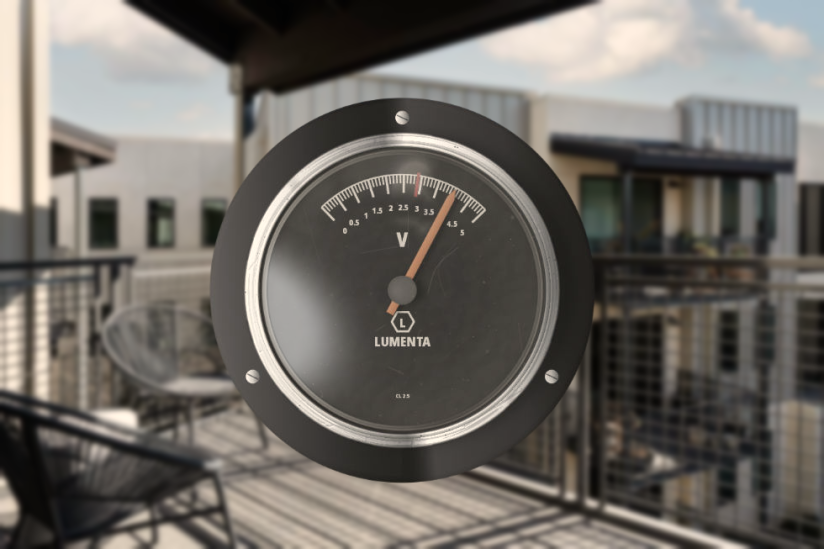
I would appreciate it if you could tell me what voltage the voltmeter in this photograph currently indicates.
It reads 4 V
